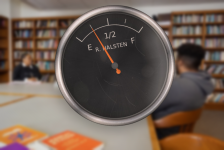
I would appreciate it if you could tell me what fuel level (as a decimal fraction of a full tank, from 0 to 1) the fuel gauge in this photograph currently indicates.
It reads 0.25
